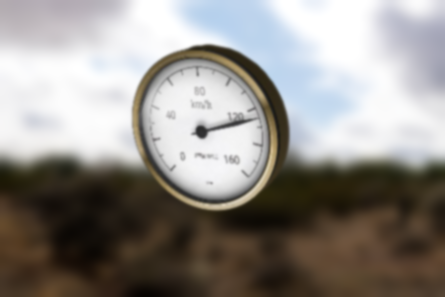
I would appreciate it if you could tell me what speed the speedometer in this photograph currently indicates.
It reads 125 km/h
